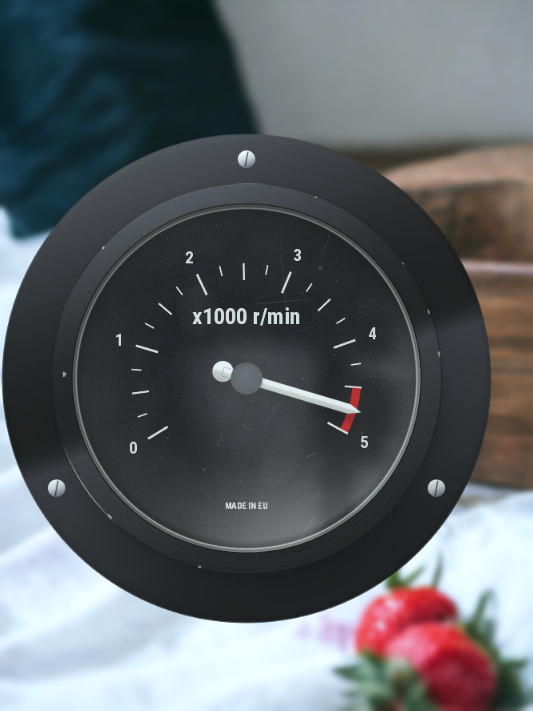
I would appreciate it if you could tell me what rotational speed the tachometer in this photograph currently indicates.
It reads 4750 rpm
